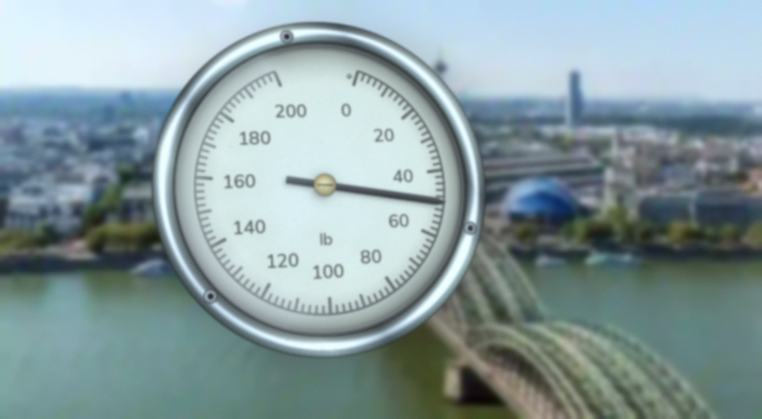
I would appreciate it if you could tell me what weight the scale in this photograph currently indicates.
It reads 50 lb
